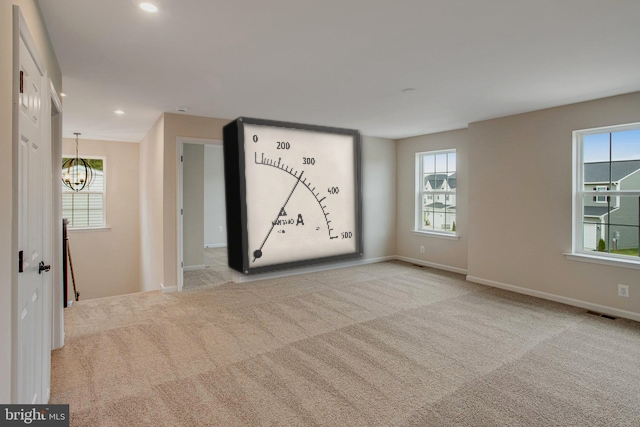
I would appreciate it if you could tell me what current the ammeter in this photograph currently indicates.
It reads 300 A
